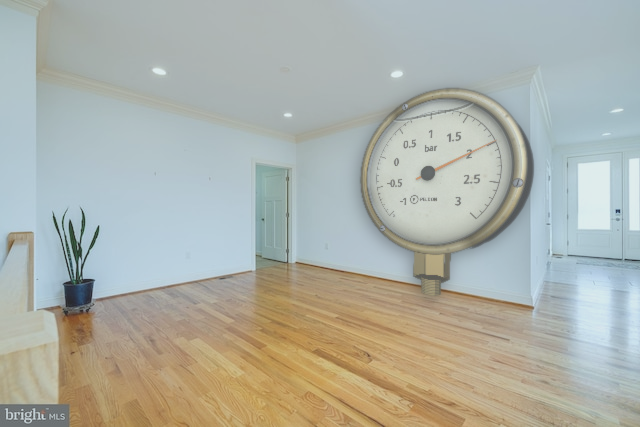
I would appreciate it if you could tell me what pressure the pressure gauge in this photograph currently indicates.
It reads 2 bar
